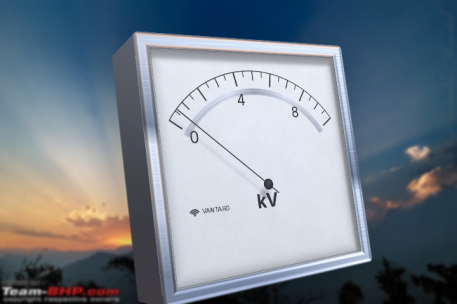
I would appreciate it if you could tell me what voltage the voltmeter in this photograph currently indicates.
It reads 0.5 kV
